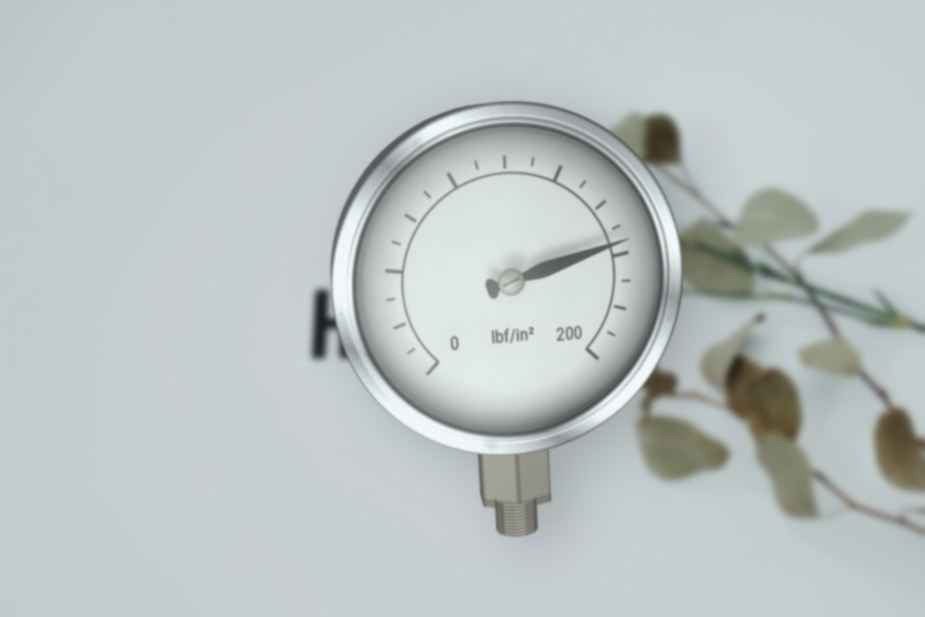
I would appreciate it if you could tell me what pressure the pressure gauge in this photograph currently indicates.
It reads 155 psi
